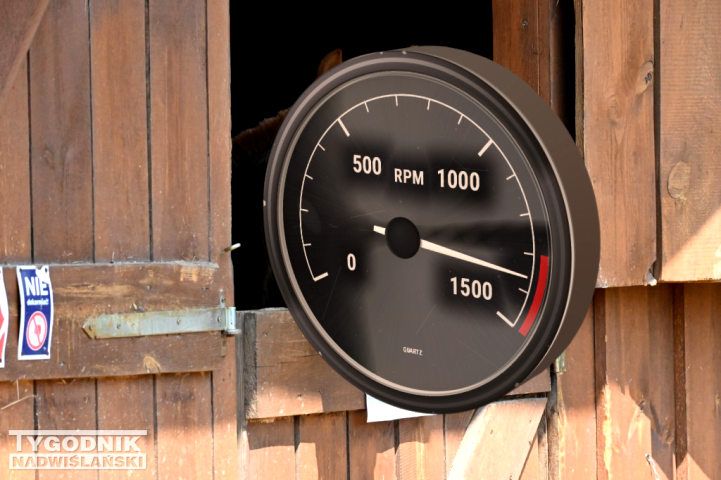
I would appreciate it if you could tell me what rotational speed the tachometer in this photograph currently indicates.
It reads 1350 rpm
